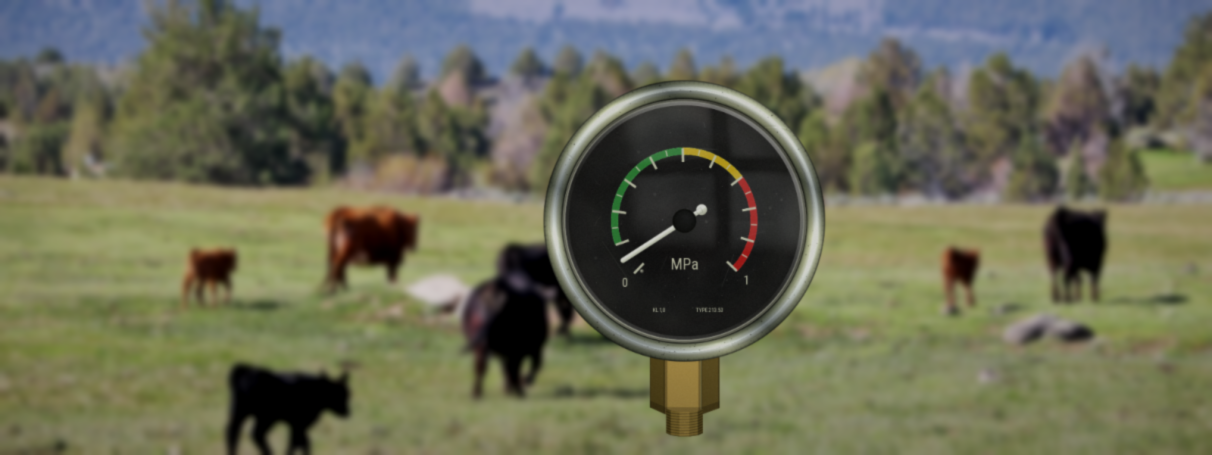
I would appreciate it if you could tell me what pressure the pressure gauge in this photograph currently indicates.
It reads 0.05 MPa
